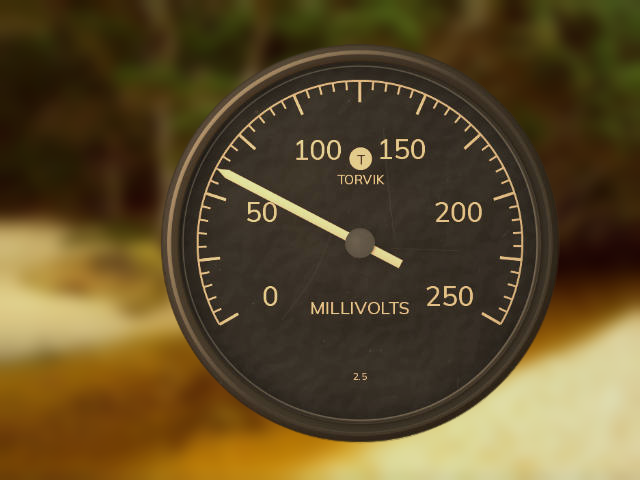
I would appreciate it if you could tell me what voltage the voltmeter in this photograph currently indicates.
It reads 60 mV
